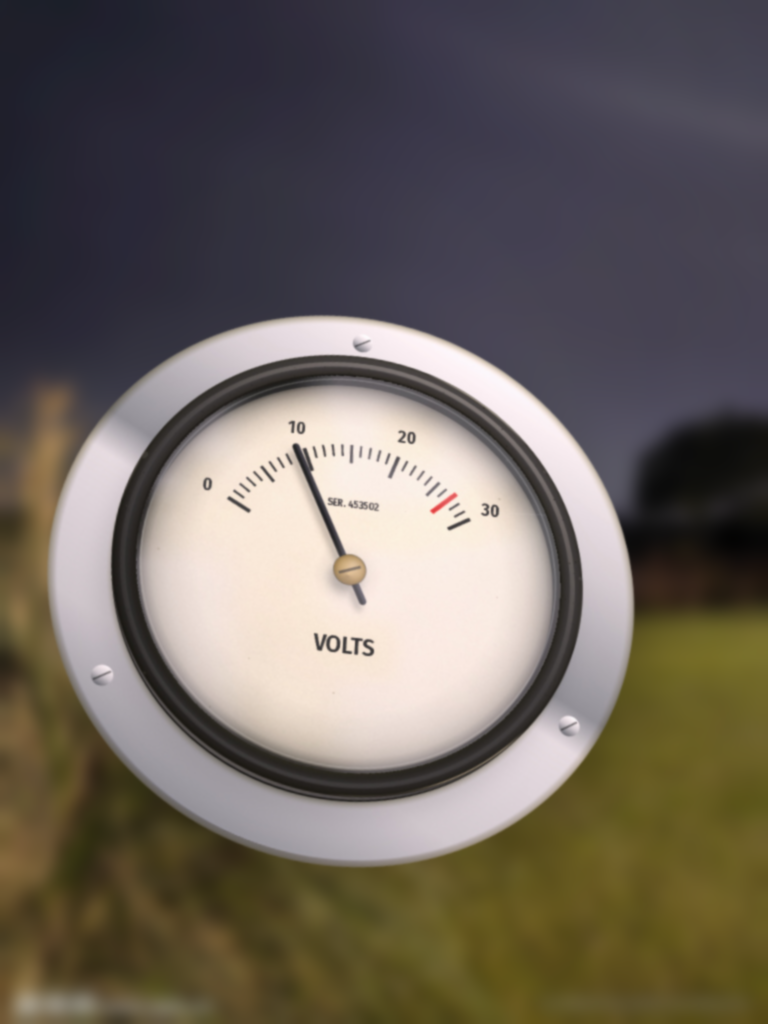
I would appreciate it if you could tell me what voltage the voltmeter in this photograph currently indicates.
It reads 9 V
